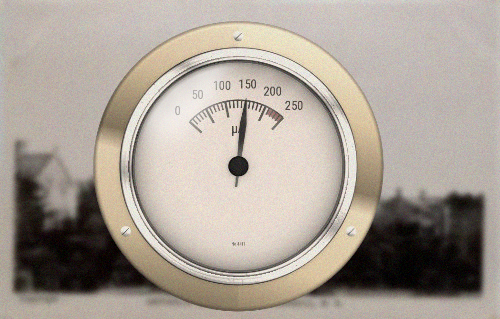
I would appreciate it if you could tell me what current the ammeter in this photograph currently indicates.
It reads 150 µA
